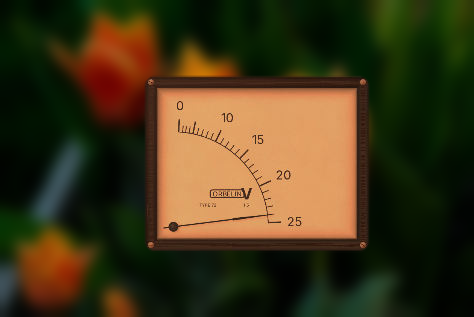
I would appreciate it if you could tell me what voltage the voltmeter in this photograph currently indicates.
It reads 24 V
